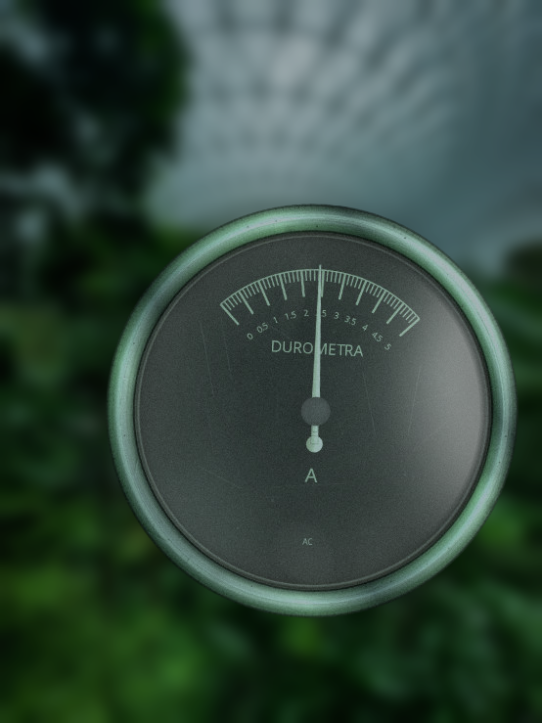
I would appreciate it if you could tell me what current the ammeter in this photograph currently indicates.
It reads 2.4 A
